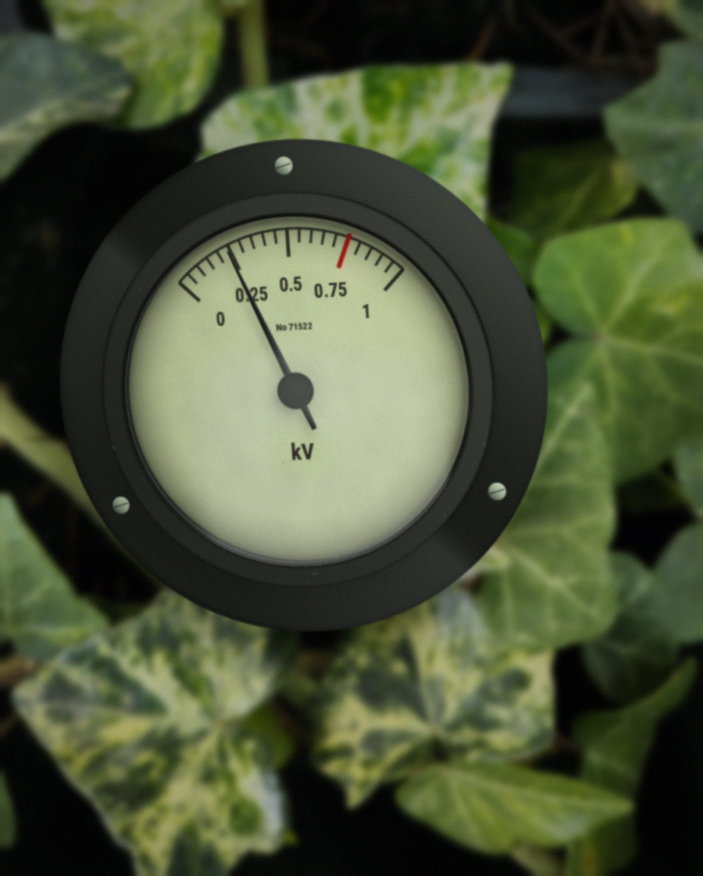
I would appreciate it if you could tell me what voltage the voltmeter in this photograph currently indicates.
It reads 0.25 kV
